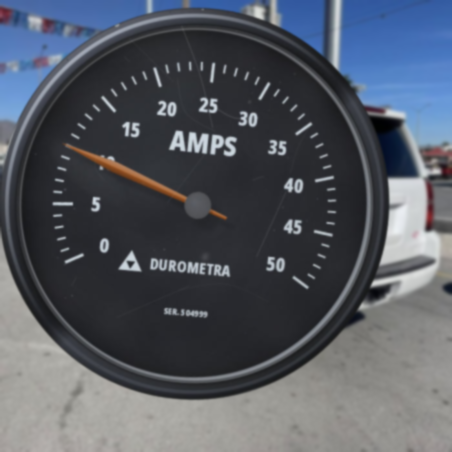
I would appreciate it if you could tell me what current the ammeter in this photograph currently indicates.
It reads 10 A
